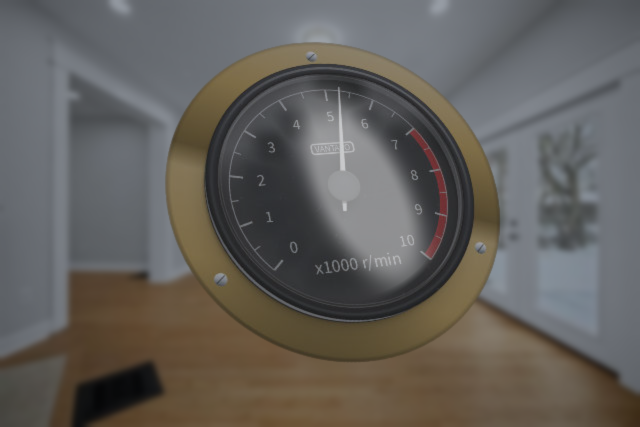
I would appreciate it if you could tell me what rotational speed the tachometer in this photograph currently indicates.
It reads 5250 rpm
